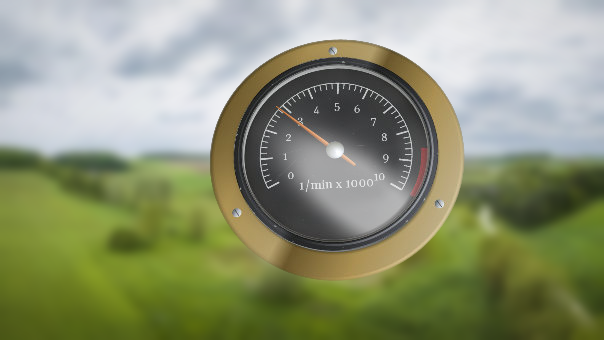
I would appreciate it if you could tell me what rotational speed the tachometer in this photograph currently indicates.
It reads 2800 rpm
